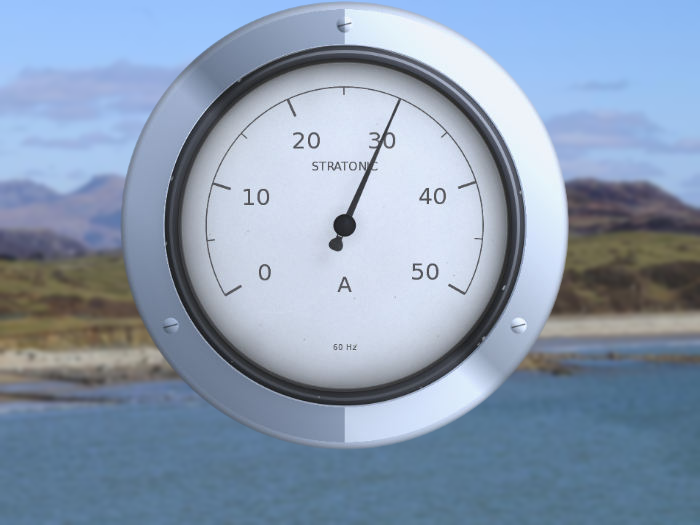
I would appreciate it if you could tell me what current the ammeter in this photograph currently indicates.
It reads 30 A
